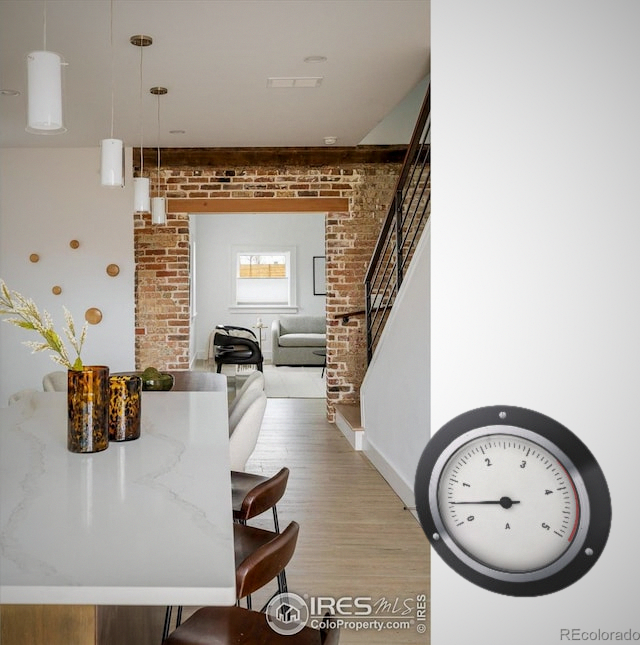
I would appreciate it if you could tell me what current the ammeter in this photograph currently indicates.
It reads 0.5 A
